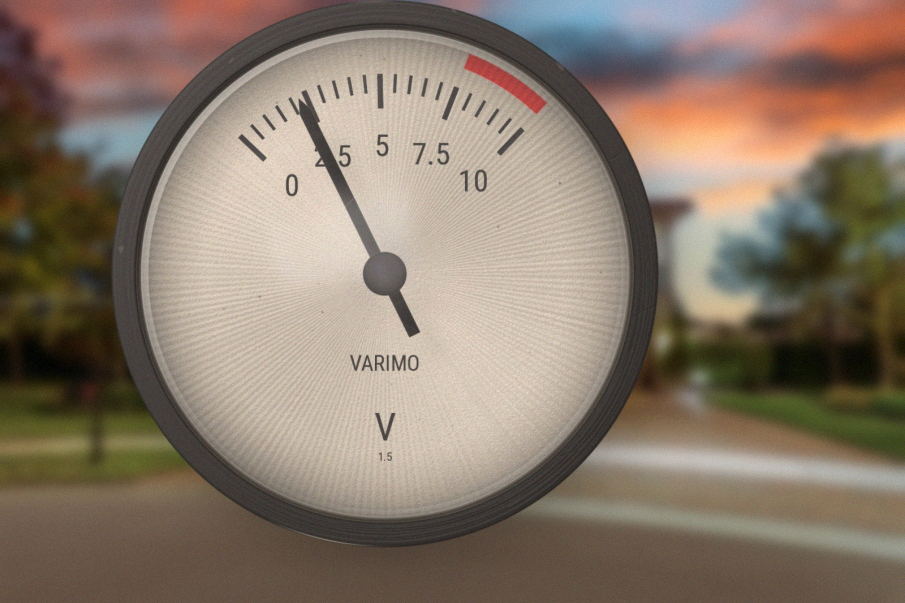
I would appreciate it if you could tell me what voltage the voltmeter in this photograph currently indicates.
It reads 2.25 V
